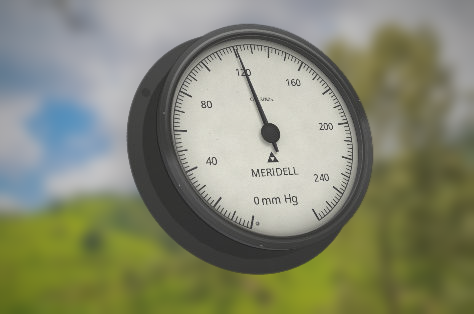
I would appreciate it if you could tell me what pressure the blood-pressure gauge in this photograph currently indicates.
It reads 120 mmHg
